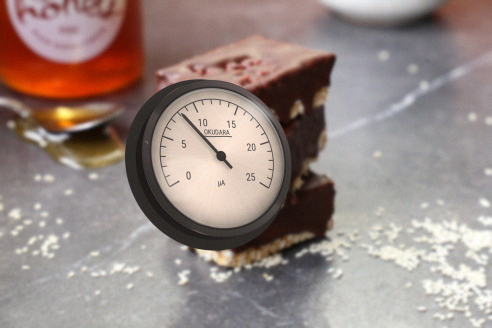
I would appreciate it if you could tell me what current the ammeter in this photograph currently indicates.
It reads 8 µA
